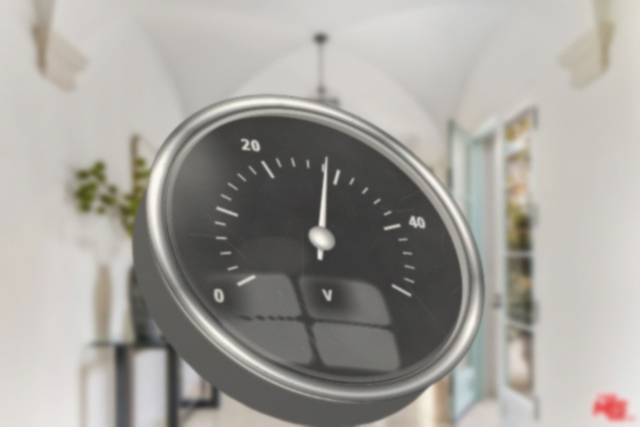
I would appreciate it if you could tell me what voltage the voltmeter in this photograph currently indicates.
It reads 28 V
